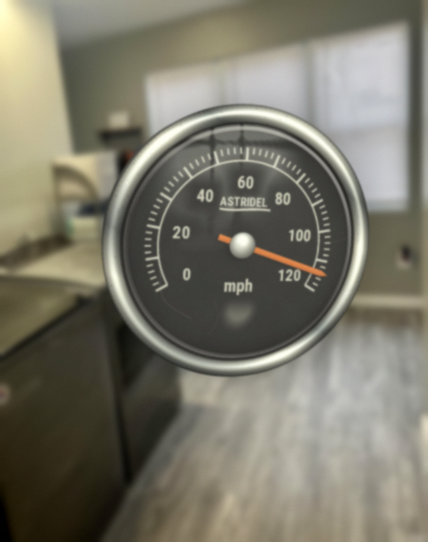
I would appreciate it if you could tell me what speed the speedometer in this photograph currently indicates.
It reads 114 mph
